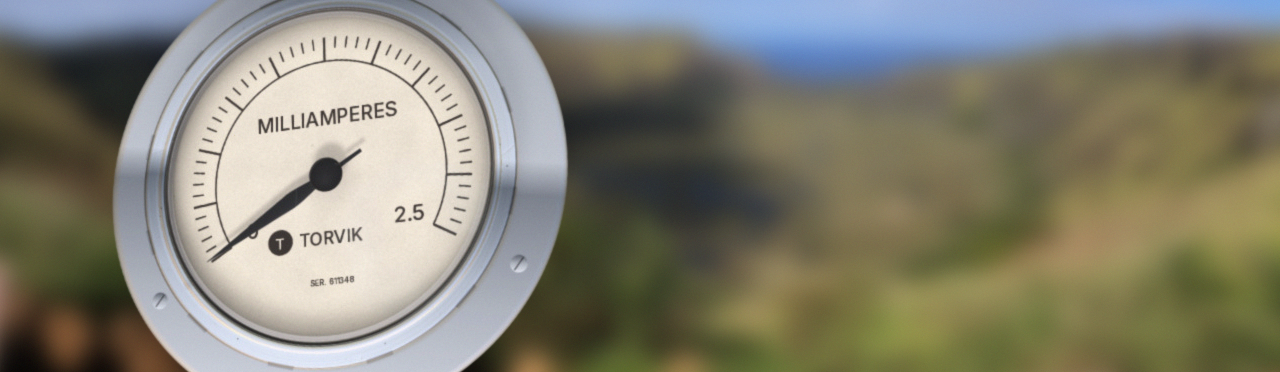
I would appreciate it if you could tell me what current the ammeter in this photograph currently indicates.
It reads 0 mA
